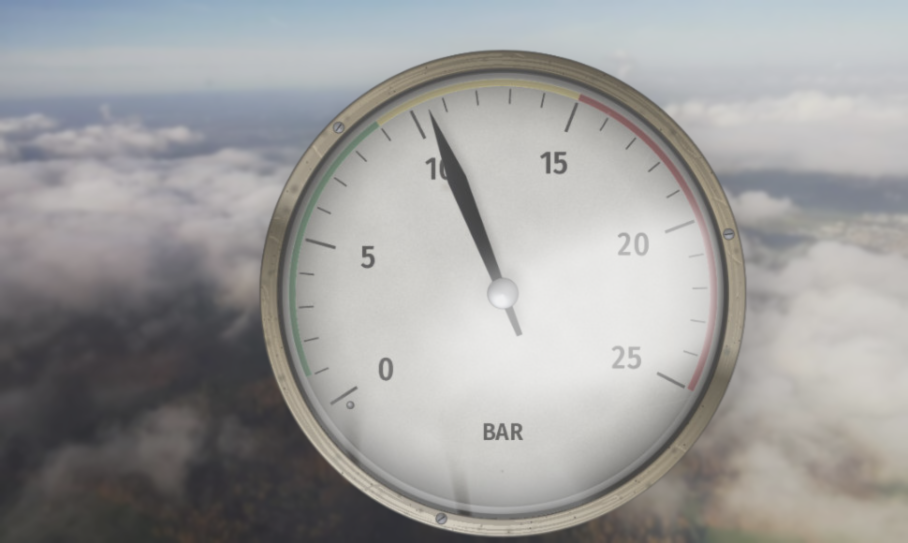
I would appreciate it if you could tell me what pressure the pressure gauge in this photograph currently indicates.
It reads 10.5 bar
